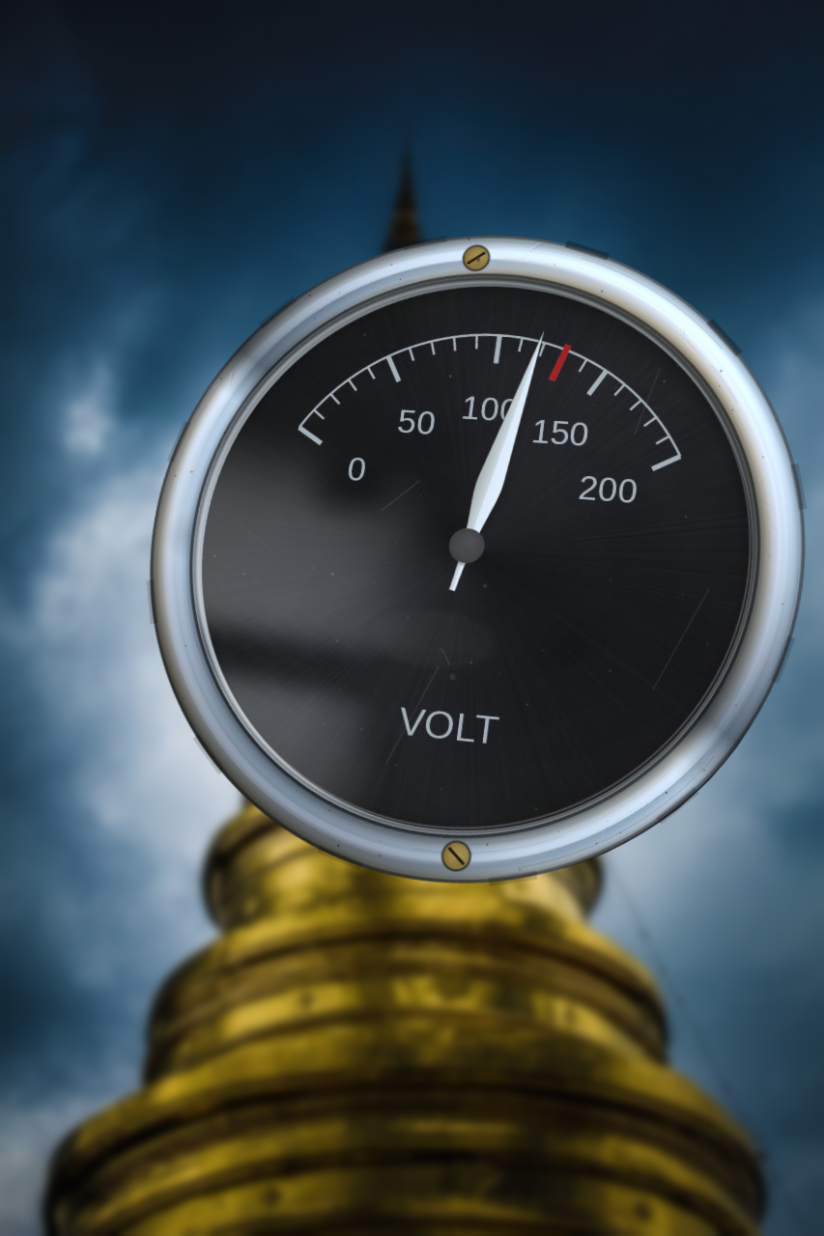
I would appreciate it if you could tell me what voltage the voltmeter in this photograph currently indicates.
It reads 120 V
